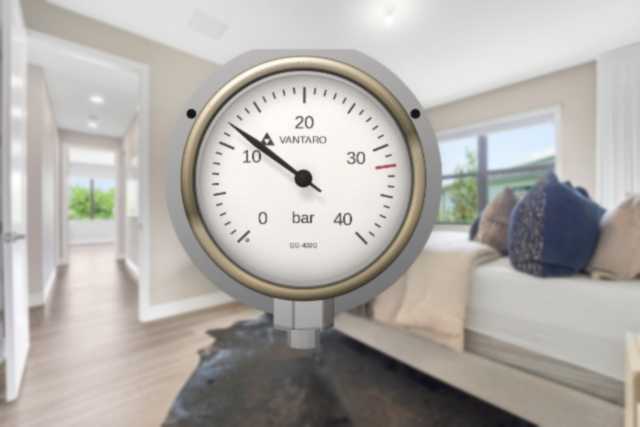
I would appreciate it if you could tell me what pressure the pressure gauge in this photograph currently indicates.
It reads 12 bar
